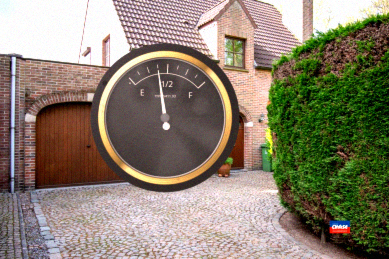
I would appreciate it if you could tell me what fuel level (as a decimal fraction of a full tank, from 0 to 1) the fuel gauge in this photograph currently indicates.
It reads 0.375
